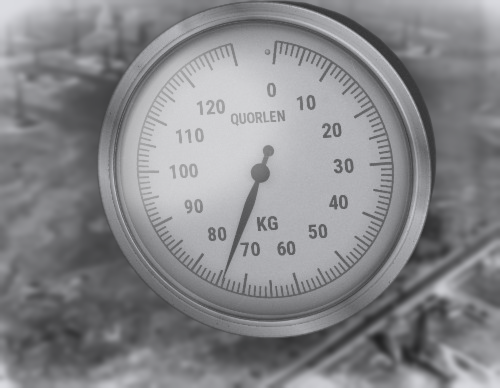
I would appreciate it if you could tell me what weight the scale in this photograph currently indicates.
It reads 74 kg
